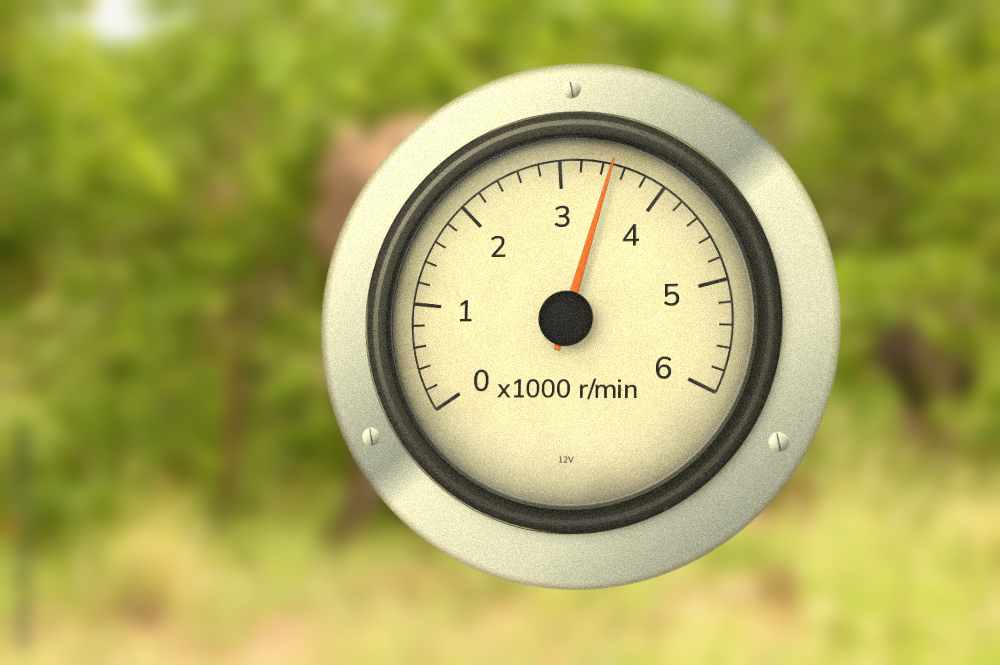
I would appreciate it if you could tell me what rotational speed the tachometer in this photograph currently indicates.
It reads 3500 rpm
